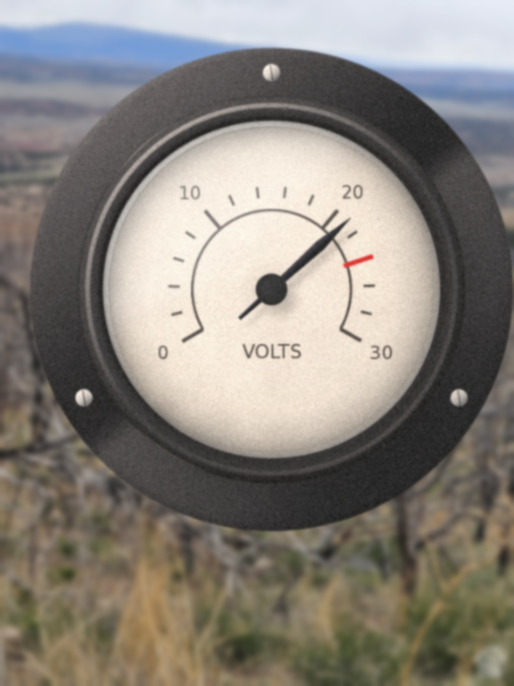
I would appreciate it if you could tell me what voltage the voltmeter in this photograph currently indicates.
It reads 21 V
